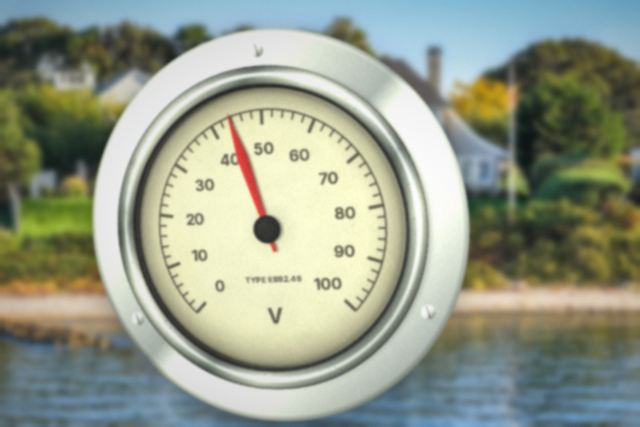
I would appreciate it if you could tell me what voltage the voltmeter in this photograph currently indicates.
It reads 44 V
